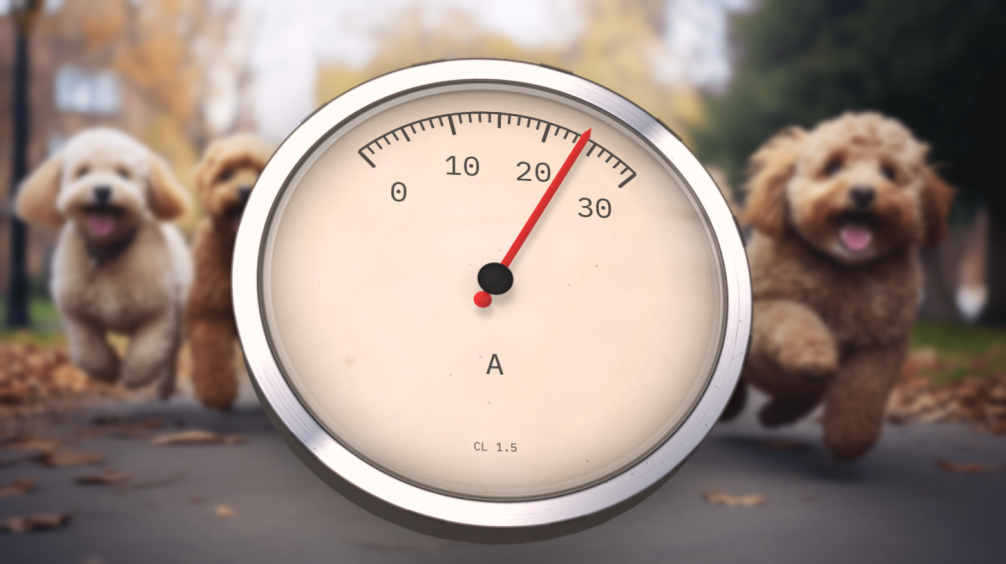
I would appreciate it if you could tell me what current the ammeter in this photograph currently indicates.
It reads 24 A
